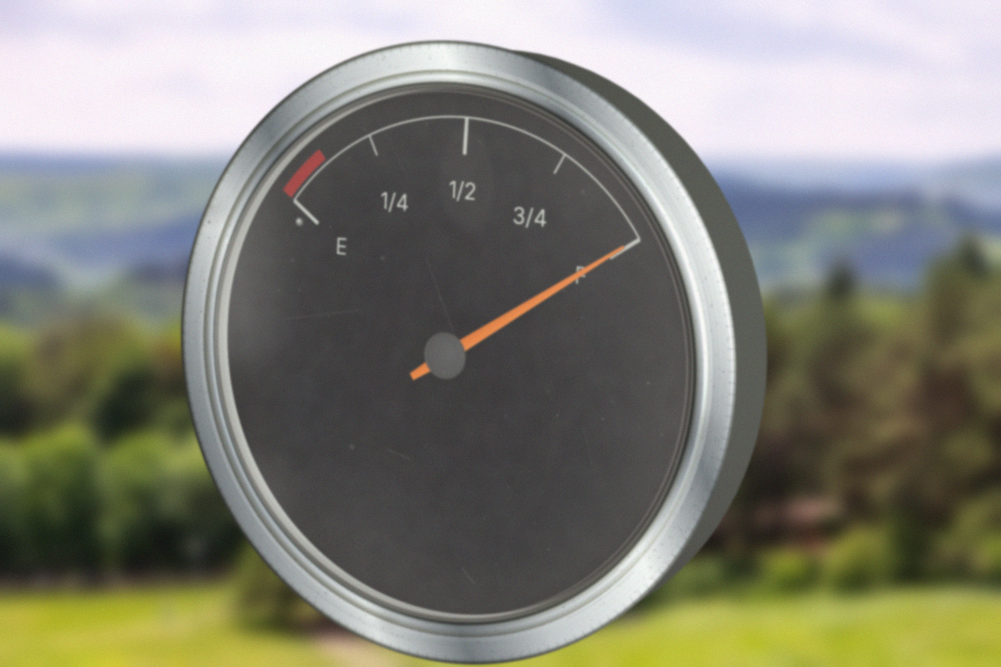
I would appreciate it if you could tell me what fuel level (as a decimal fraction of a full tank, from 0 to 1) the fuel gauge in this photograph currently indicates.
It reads 1
